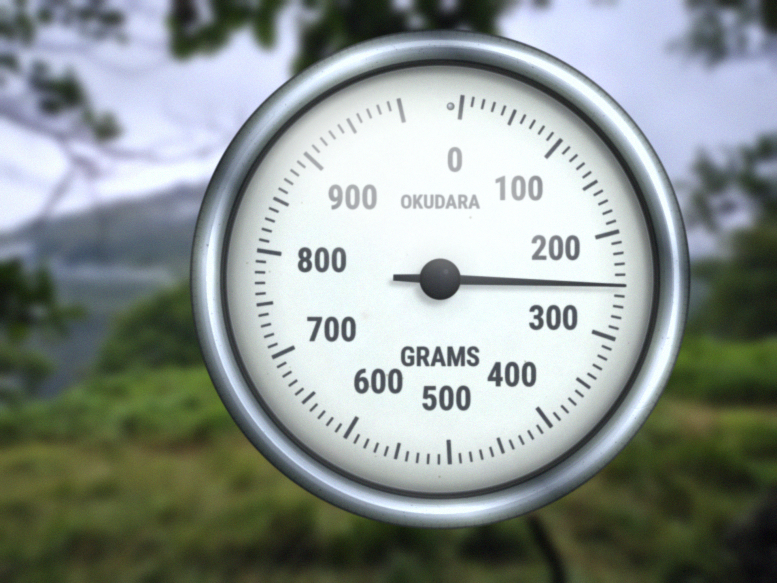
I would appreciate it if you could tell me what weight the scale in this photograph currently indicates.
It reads 250 g
